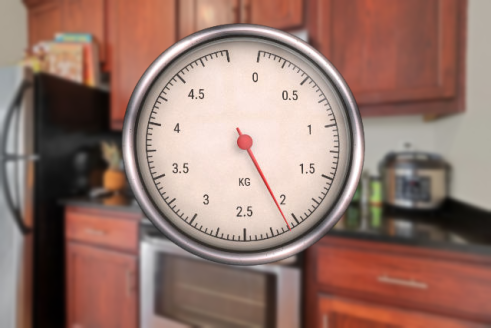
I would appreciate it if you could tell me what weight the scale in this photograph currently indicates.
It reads 2.1 kg
